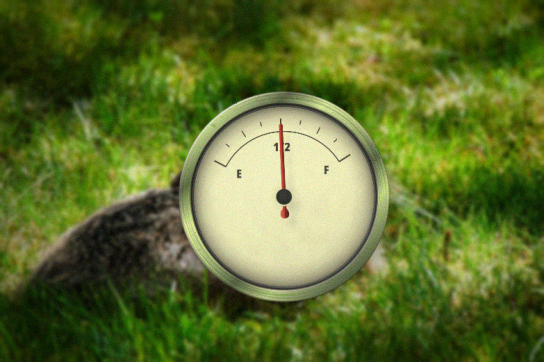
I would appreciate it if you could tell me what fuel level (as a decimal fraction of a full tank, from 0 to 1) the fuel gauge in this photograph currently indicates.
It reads 0.5
